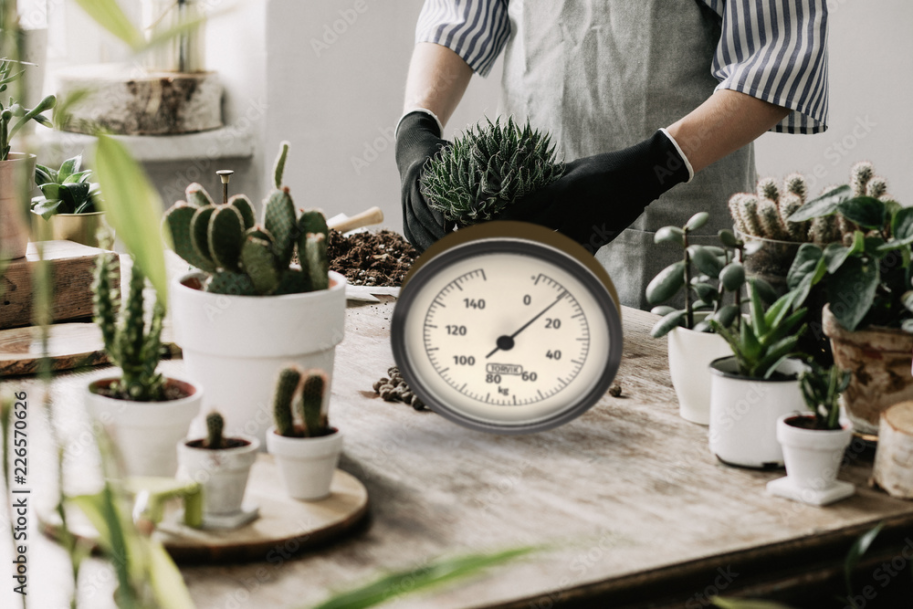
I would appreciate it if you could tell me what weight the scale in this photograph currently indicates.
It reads 10 kg
